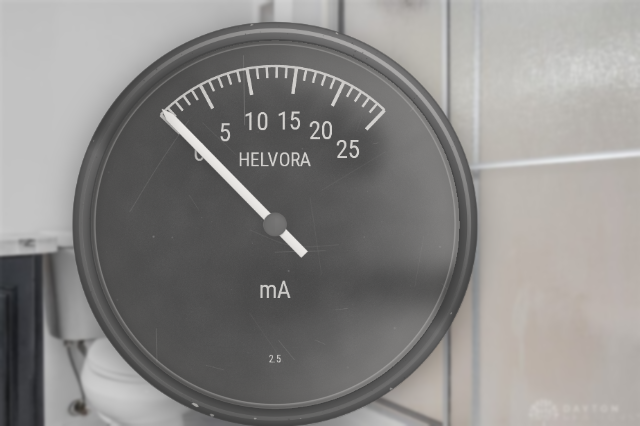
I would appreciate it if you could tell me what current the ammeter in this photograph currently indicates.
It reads 0.5 mA
